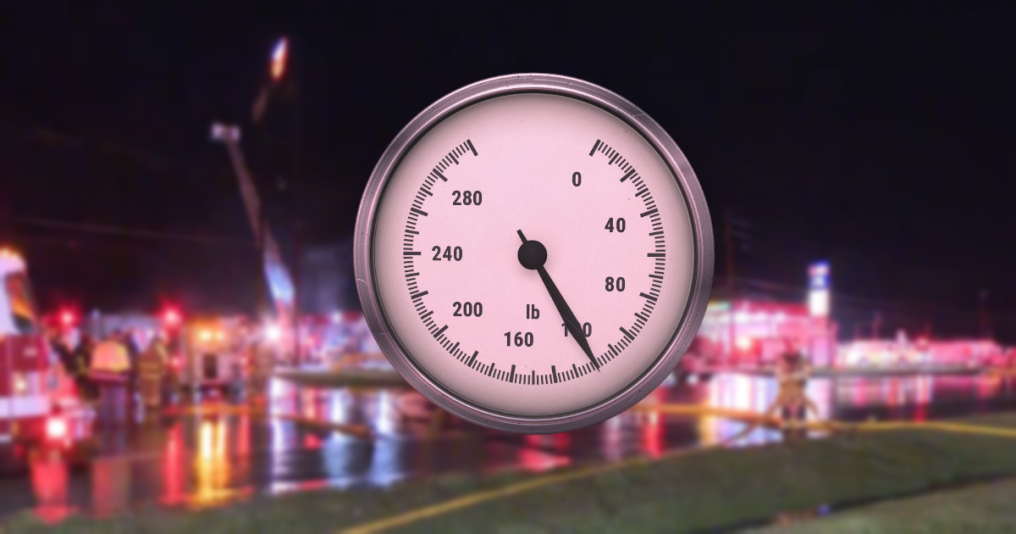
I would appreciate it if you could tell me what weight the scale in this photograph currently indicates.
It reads 120 lb
